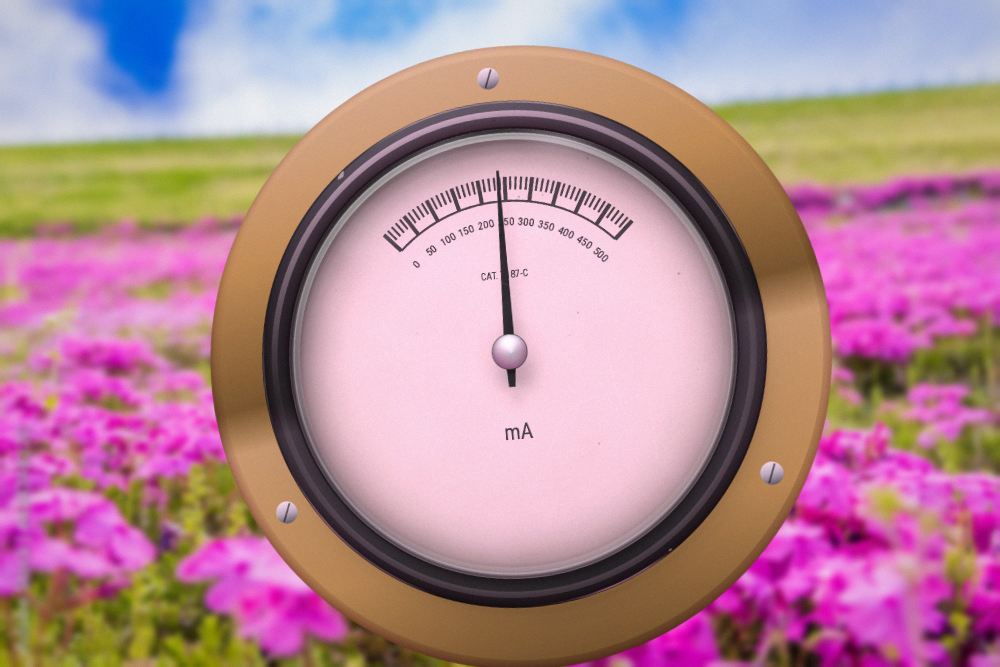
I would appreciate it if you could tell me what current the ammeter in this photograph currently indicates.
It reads 240 mA
